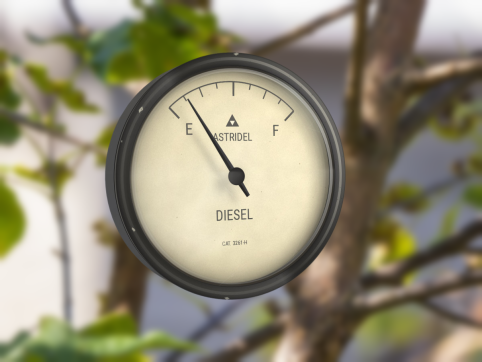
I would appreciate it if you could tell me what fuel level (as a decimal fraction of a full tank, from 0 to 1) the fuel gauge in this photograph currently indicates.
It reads 0.125
